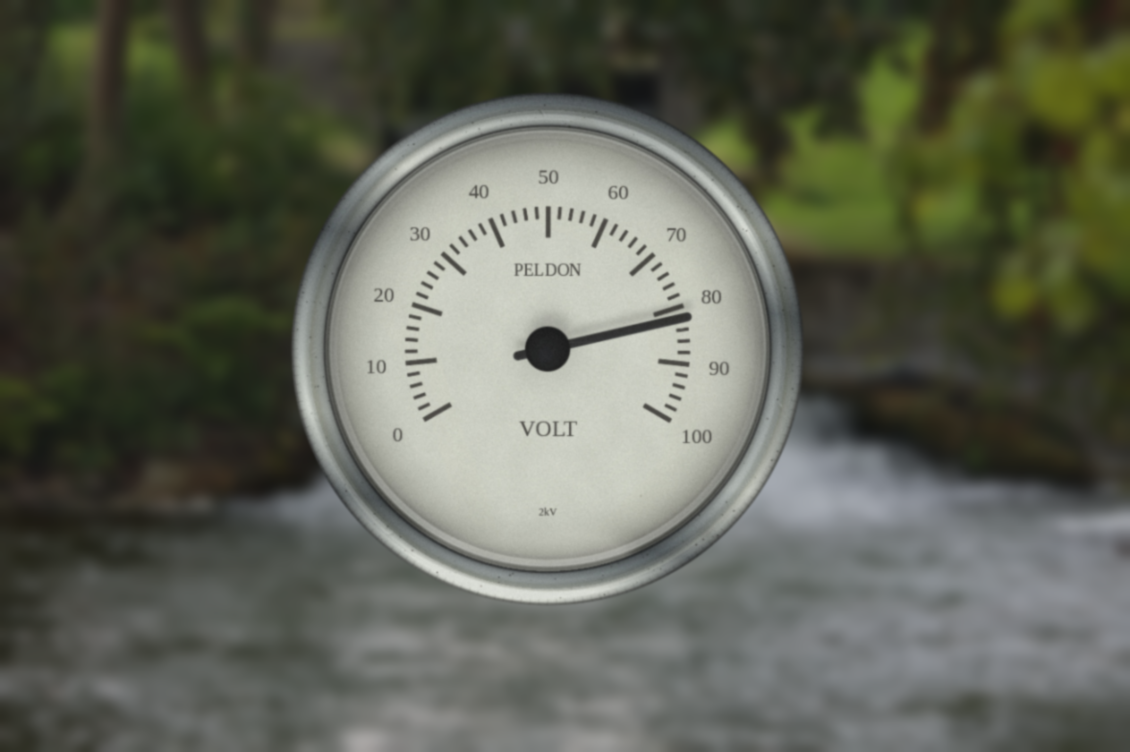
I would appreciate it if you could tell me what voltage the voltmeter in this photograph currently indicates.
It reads 82 V
